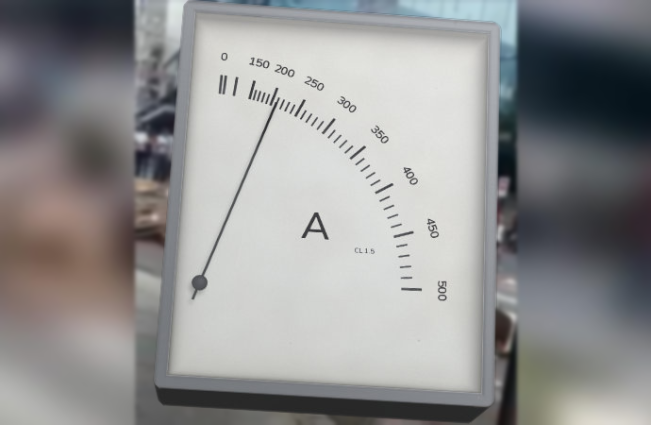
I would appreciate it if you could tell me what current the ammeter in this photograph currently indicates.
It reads 210 A
